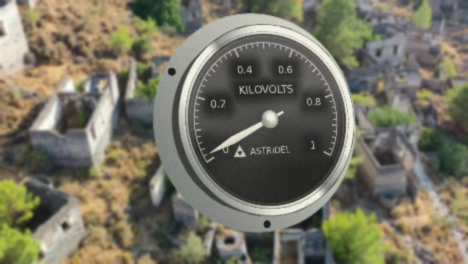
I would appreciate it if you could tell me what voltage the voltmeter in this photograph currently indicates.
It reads 0.02 kV
